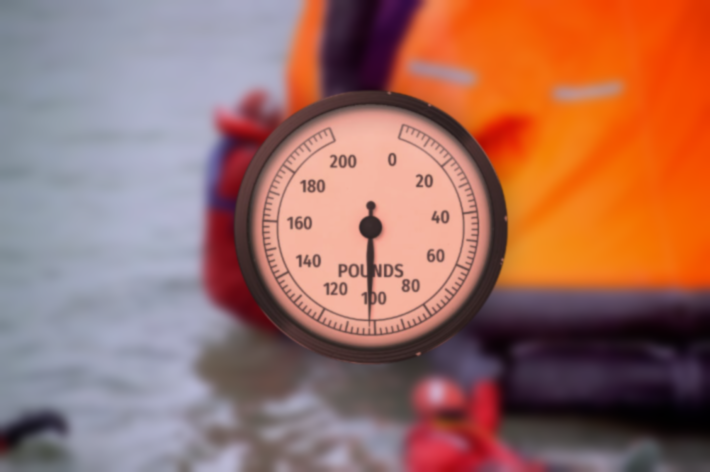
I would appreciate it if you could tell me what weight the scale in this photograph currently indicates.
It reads 102 lb
